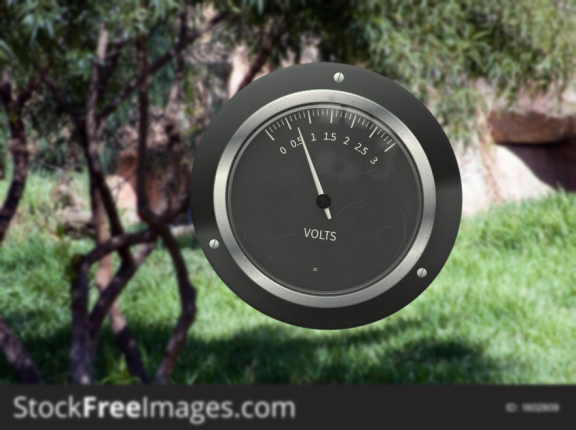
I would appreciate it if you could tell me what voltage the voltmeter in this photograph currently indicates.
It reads 0.7 V
